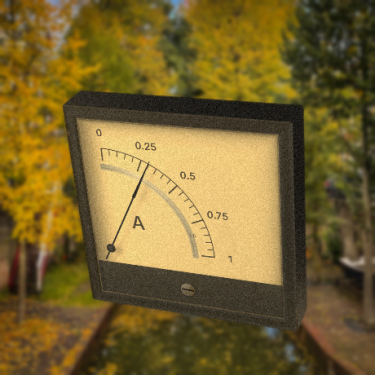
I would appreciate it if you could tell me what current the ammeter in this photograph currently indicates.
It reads 0.3 A
